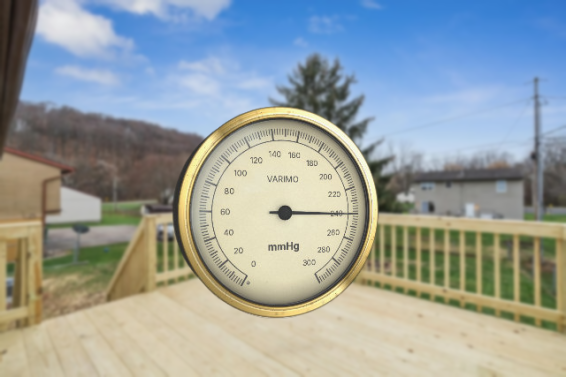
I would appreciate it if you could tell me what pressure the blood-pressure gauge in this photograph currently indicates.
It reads 240 mmHg
